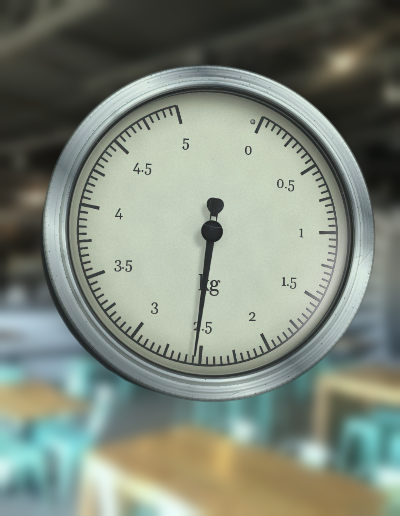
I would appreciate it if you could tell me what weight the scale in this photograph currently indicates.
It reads 2.55 kg
